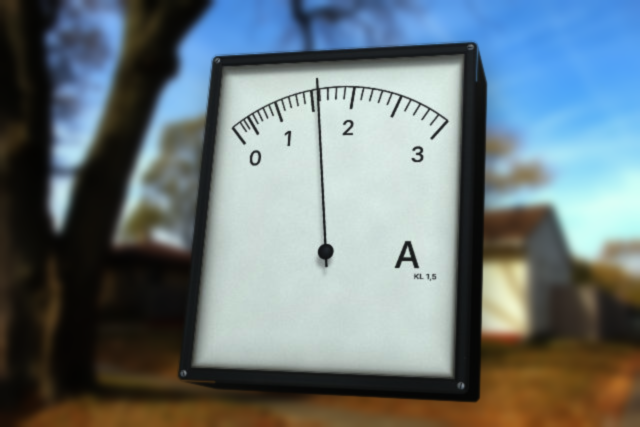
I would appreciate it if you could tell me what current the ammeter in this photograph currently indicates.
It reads 1.6 A
